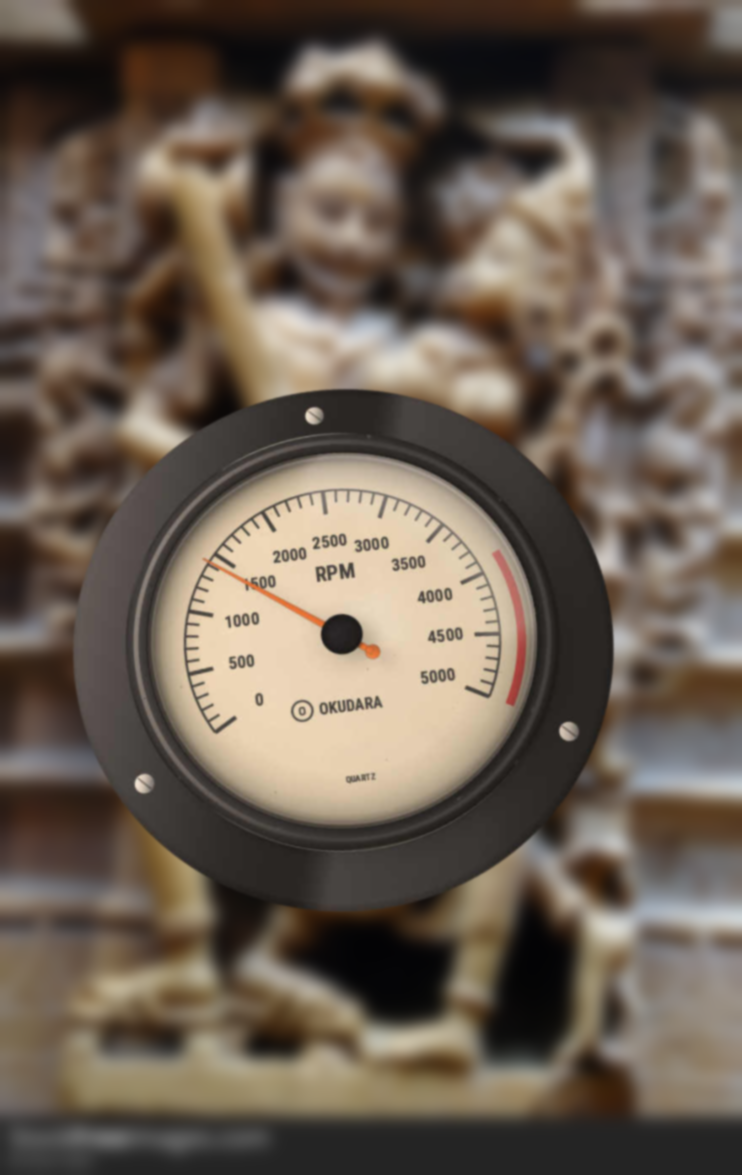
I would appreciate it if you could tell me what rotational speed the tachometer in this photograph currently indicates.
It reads 1400 rpm
